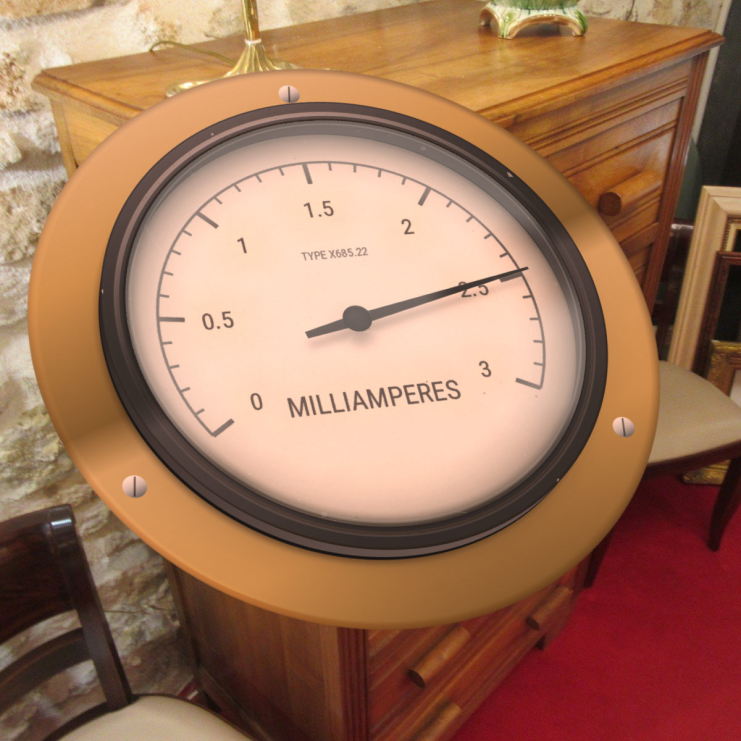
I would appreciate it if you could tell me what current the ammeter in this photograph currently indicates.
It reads 2.5 mA
